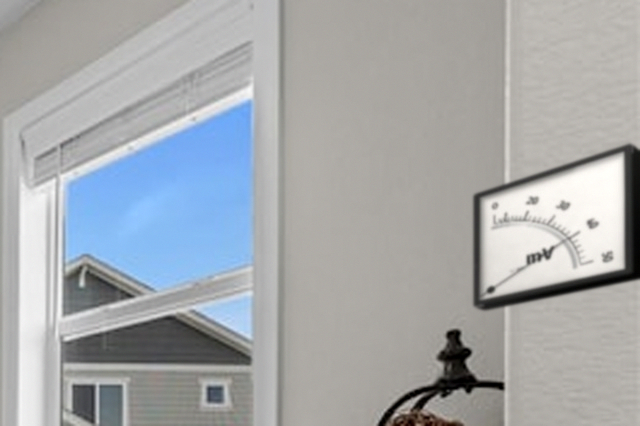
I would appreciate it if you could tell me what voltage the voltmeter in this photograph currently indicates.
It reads 40 mV
